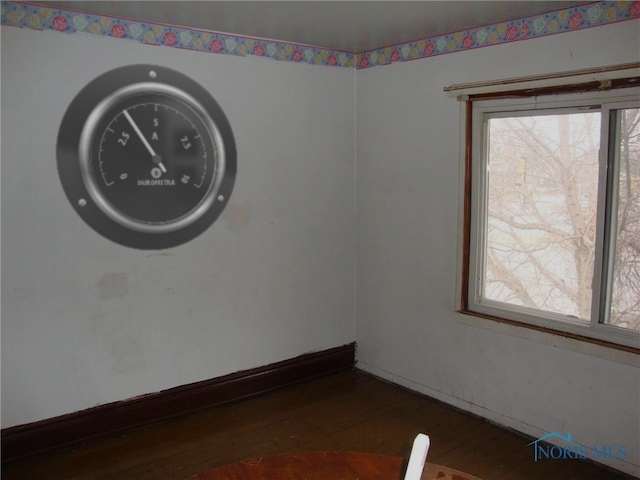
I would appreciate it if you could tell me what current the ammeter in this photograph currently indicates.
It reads 3.5 A
